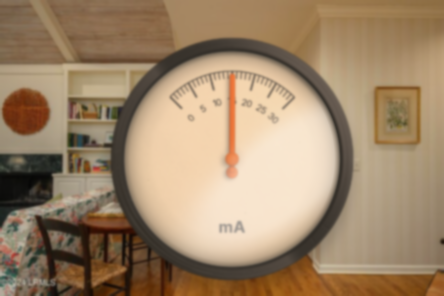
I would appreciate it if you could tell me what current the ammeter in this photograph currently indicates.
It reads 15 mA
